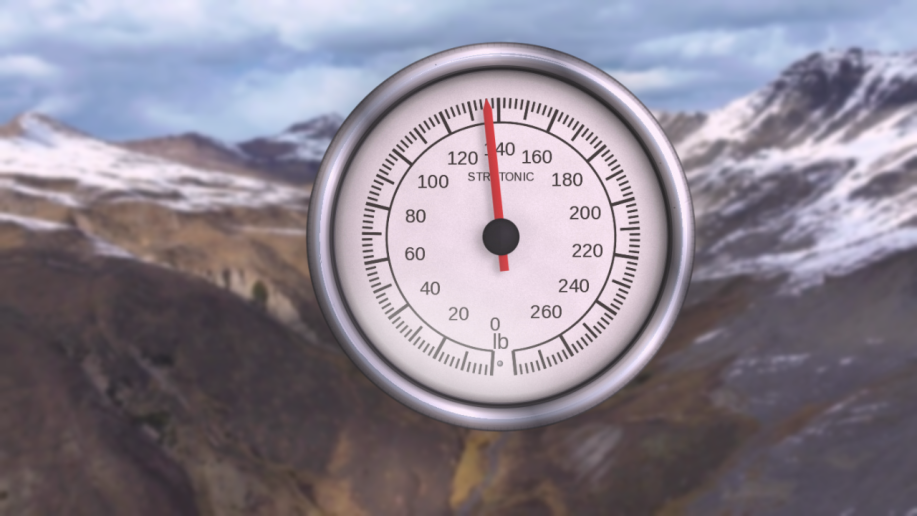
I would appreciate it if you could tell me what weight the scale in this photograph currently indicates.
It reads 136 lb
